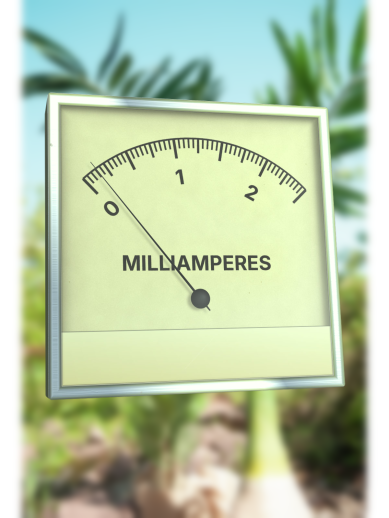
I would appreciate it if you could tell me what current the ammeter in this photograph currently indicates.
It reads 0.15 mA
